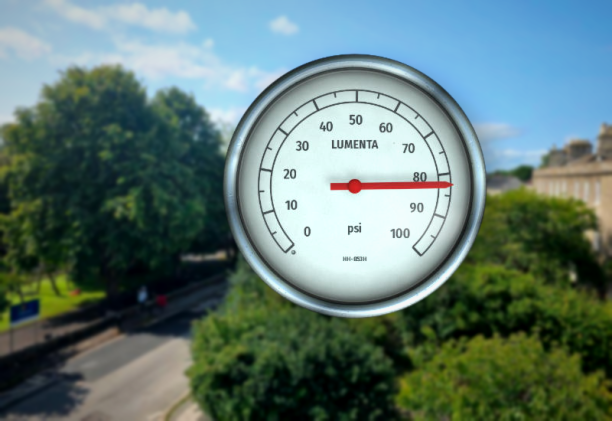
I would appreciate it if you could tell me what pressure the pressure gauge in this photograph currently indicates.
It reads 82.5 psi
